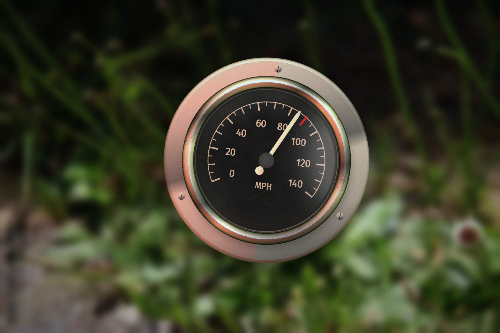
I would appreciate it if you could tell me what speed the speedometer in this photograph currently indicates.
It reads 85 mph
